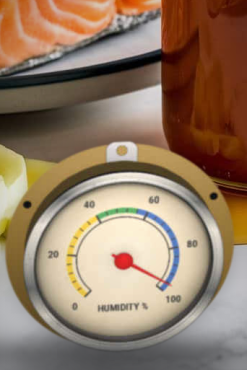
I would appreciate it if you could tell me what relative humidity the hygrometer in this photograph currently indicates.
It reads 96 %
